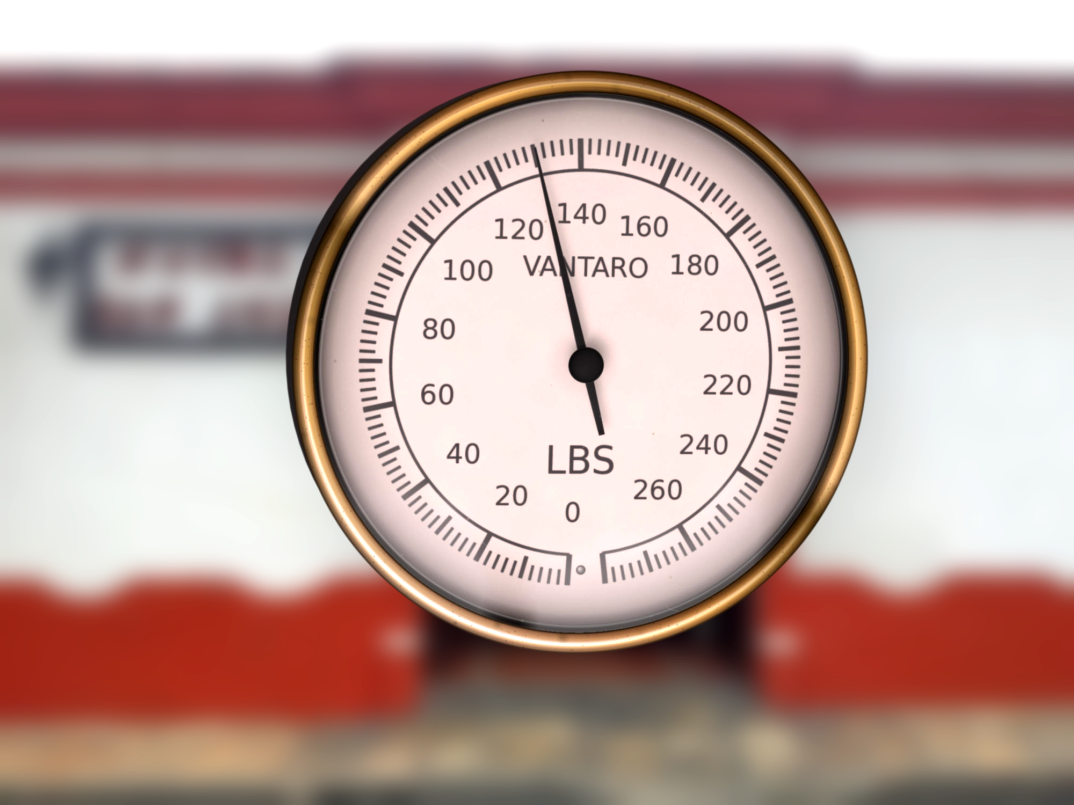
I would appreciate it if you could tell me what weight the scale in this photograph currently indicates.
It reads 130 lb
